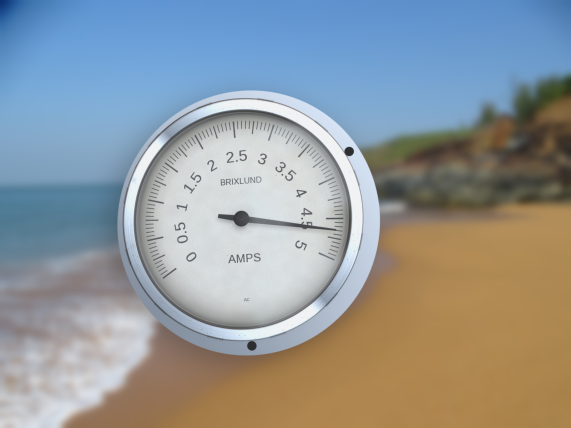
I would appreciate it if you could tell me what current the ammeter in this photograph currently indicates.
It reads 4.65 A
